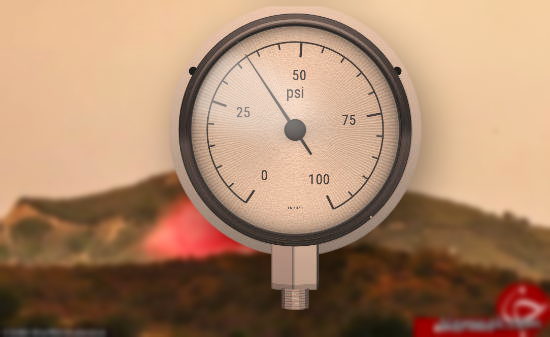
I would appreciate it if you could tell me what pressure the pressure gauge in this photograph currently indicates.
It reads 37.5 psi
